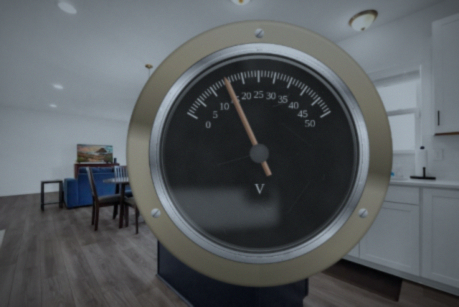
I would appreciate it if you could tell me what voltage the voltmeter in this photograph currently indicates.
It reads 15 V
